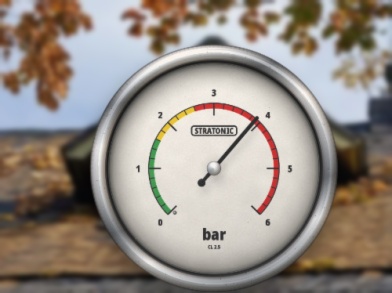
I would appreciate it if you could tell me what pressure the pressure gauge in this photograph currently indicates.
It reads 3.9 bar
